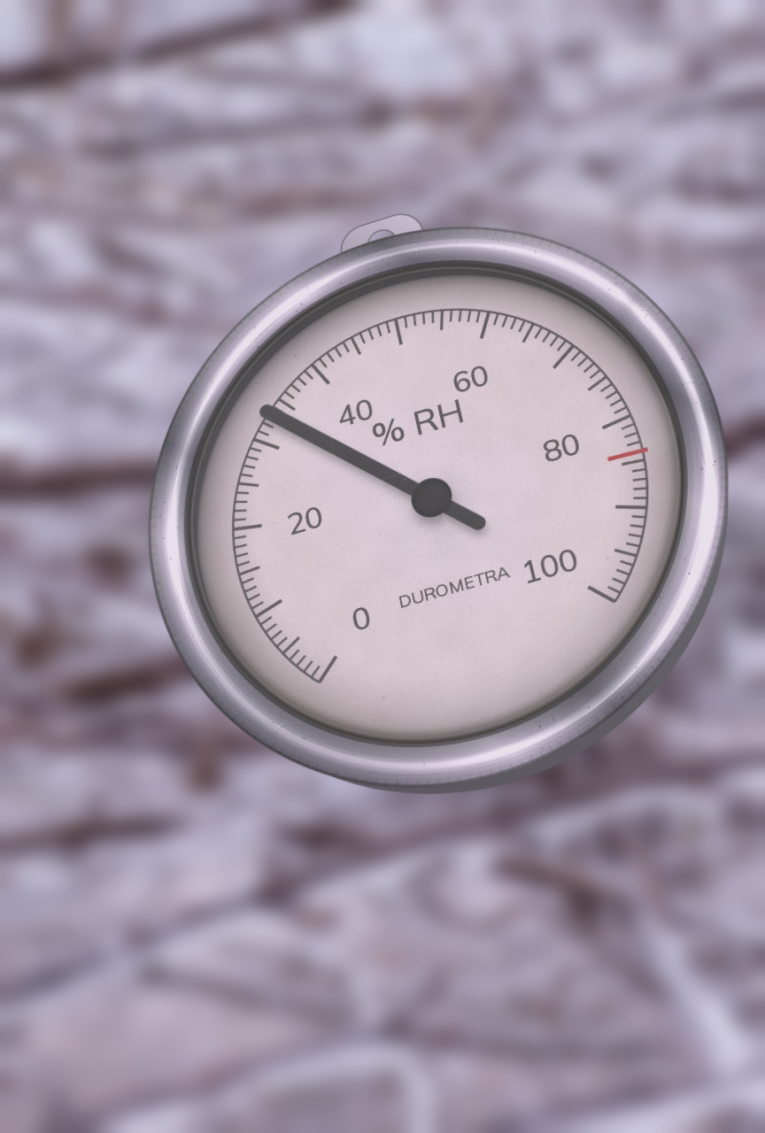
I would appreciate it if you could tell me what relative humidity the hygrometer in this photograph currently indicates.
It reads 33 %
